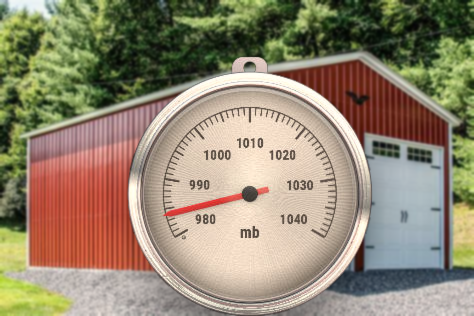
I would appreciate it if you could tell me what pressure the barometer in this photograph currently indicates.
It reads 984 mbar
